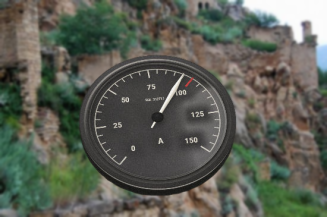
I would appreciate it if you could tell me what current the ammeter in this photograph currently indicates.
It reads 95 A
